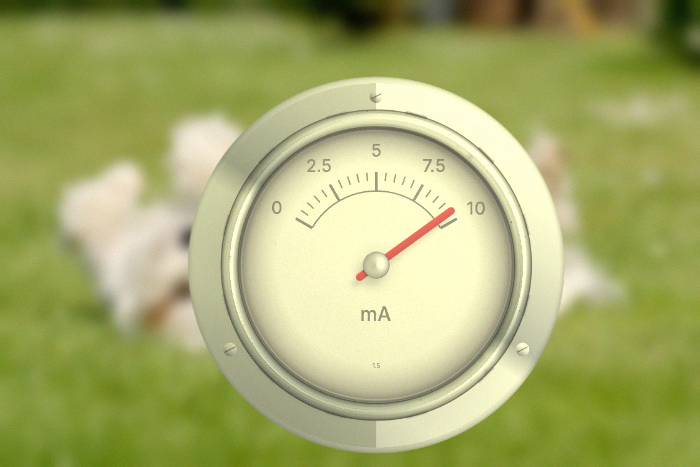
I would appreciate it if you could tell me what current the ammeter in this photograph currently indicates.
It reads 9.5 mA
